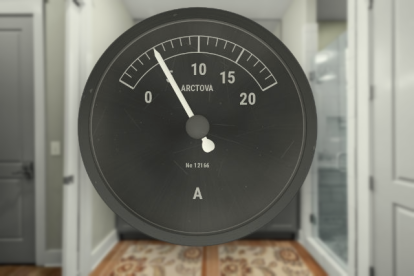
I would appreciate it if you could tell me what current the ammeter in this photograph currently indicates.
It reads 5 A
